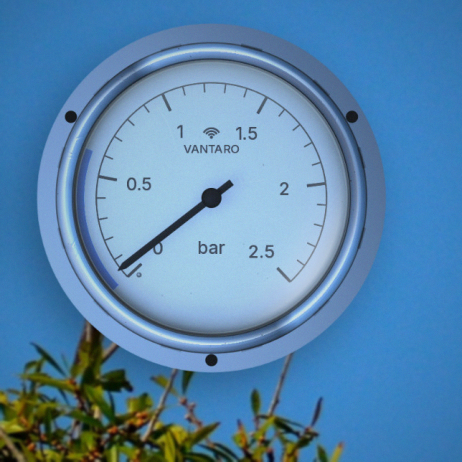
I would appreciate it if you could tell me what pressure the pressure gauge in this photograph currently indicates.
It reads 0.05 bar
